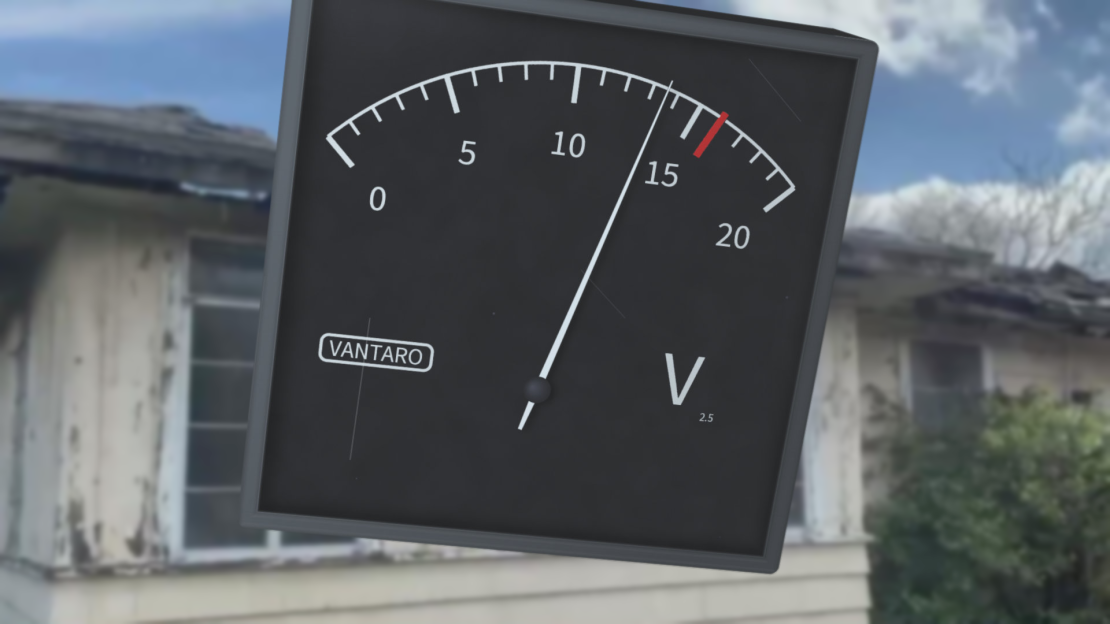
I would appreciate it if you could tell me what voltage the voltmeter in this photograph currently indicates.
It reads 13.5 V
